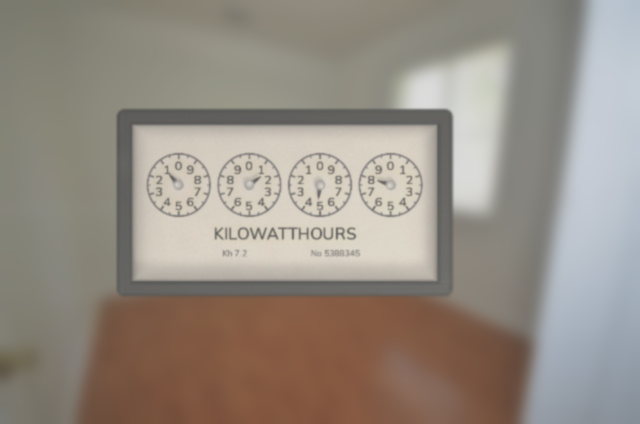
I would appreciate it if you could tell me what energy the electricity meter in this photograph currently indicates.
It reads 1148 kWh
